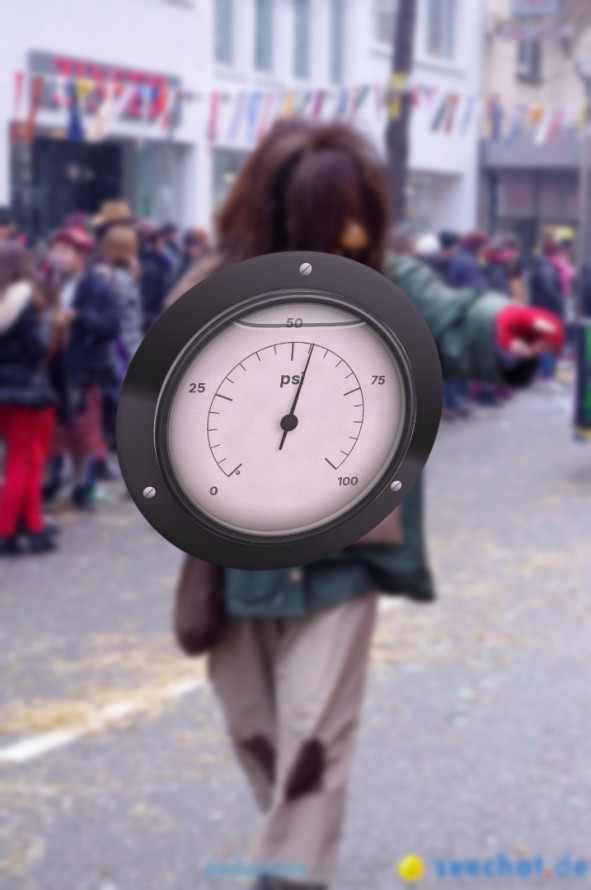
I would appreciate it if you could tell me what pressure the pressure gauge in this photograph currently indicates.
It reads 55 psi
